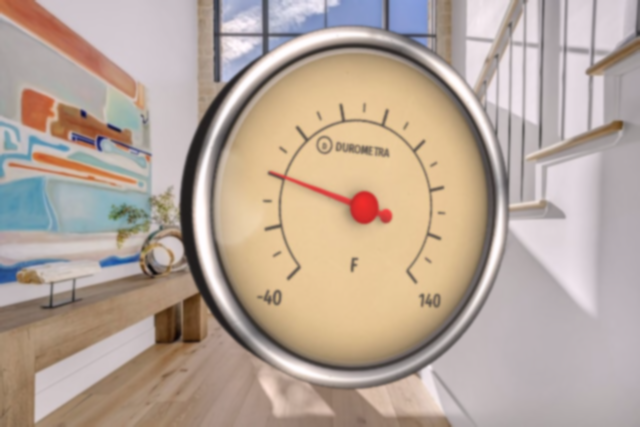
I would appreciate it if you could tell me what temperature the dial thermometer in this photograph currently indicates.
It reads 0 °F
